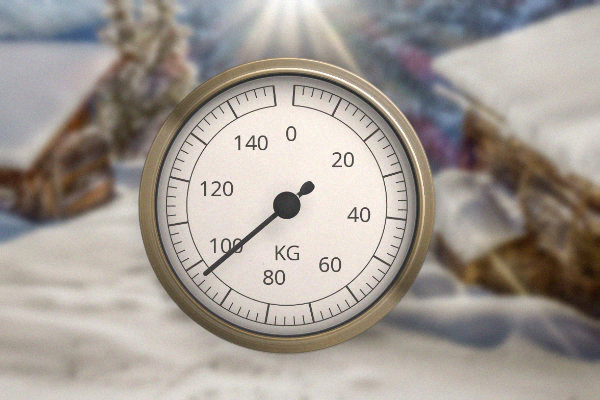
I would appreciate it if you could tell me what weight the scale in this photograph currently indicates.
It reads 97 kg
